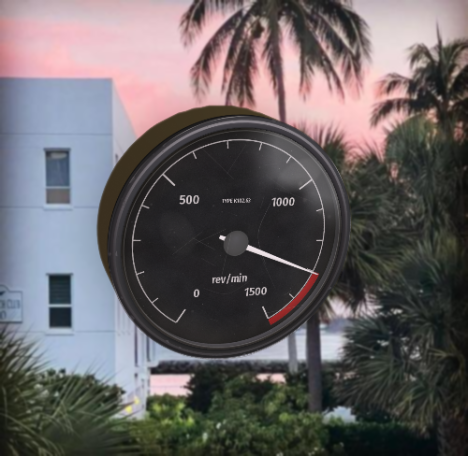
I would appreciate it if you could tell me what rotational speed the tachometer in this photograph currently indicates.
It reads 1300 rpm
